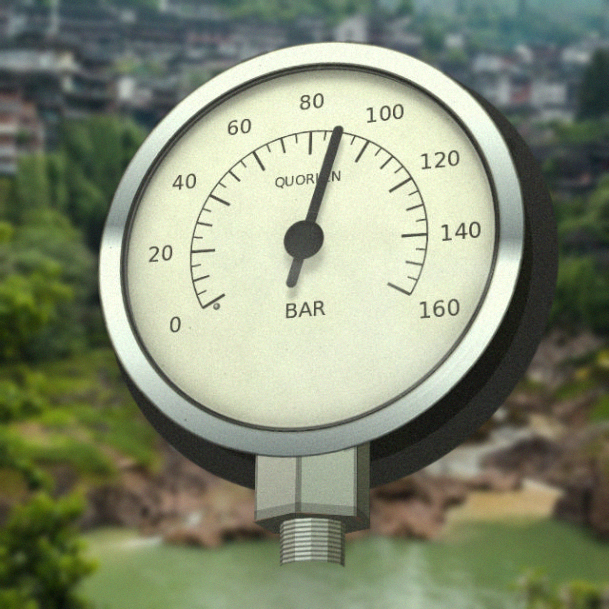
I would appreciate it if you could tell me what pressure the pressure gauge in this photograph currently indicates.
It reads 90 bar
